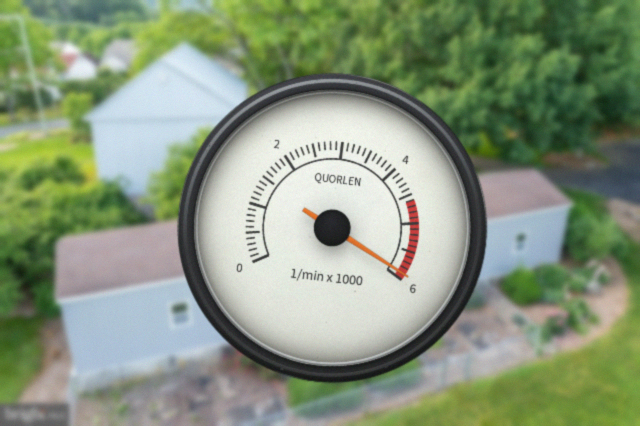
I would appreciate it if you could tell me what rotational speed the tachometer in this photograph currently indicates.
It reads 5900 rpm
